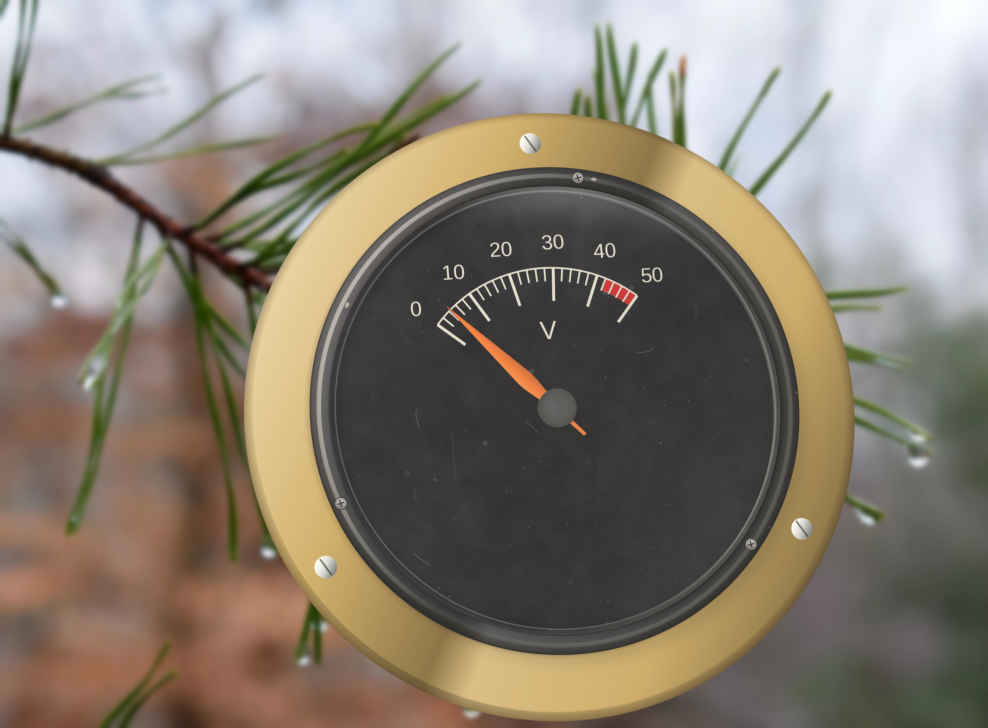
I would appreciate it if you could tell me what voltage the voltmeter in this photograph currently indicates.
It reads 4 V
